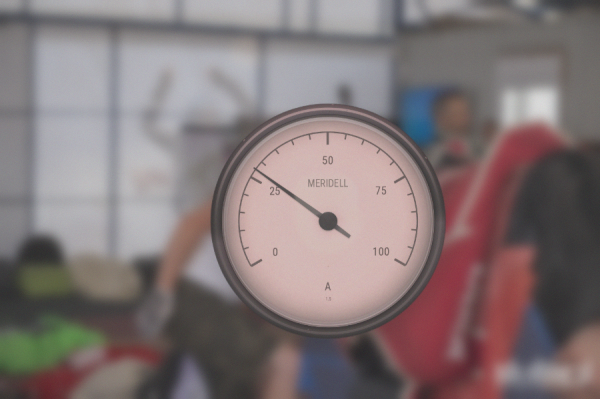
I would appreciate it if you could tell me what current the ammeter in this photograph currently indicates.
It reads 27.5 A
